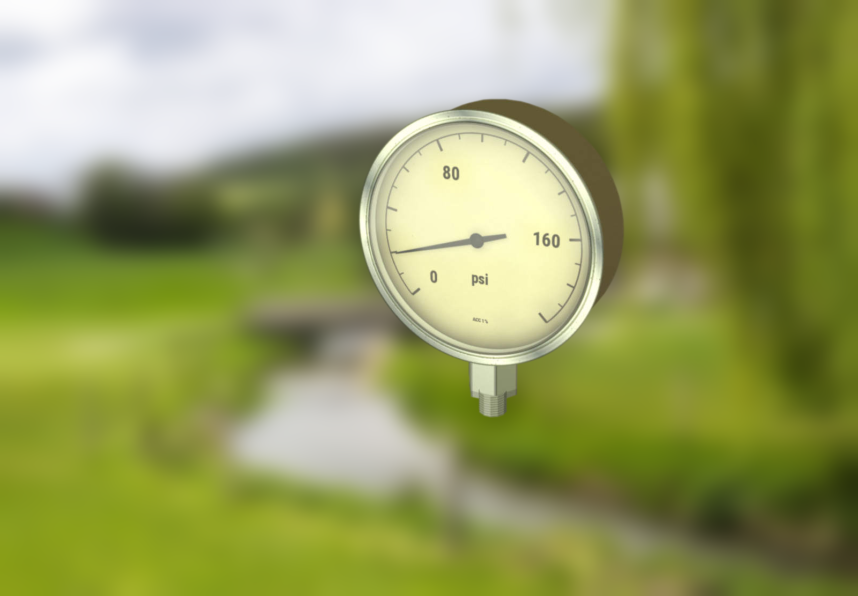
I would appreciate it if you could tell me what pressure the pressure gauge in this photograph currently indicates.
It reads 20 psi
